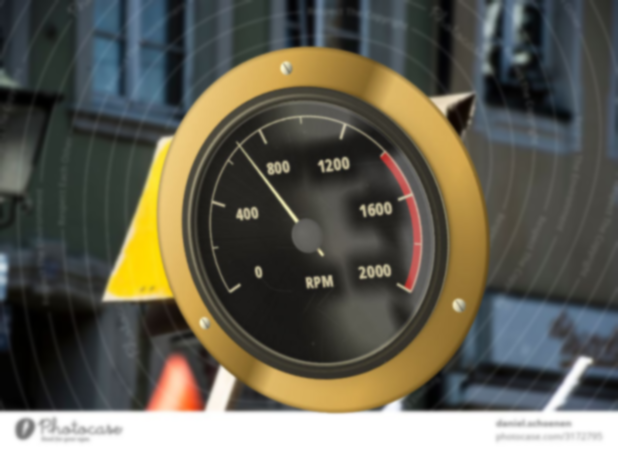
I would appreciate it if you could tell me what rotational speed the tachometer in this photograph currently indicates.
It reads 700 rpm
